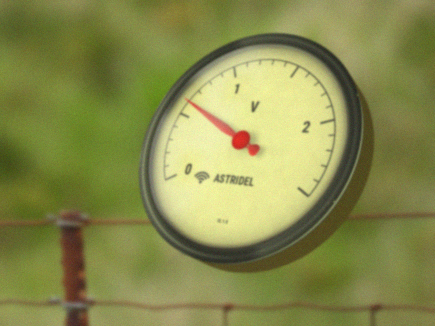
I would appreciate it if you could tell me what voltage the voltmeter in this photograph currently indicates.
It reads 0.6 V
